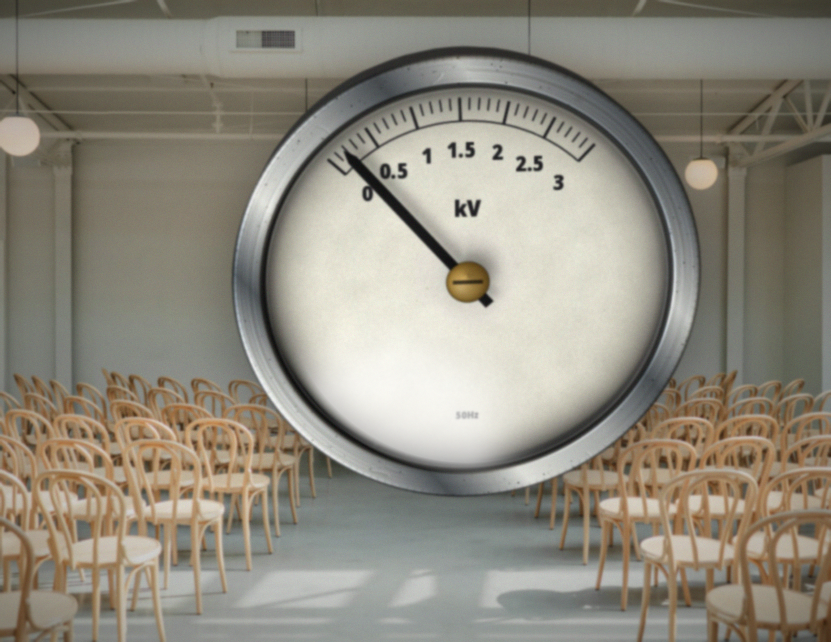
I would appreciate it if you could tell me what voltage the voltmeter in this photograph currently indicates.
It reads 0.2 kV
